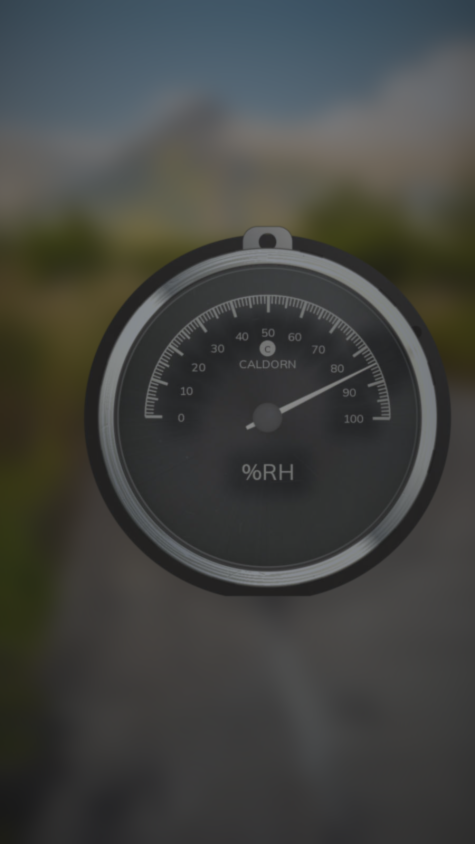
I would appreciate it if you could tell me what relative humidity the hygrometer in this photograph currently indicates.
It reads 85 %
